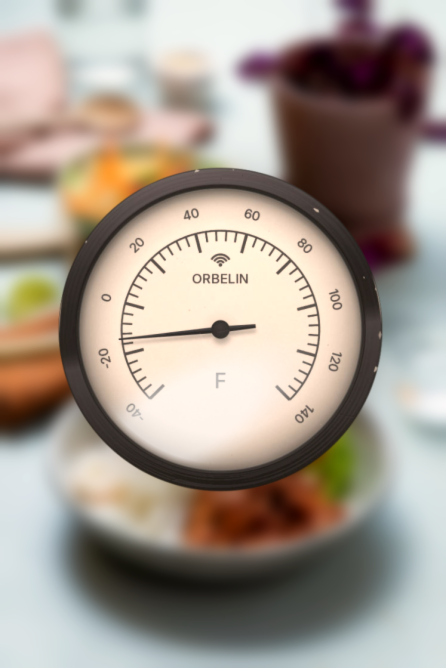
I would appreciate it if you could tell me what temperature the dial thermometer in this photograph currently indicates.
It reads -14 °F
